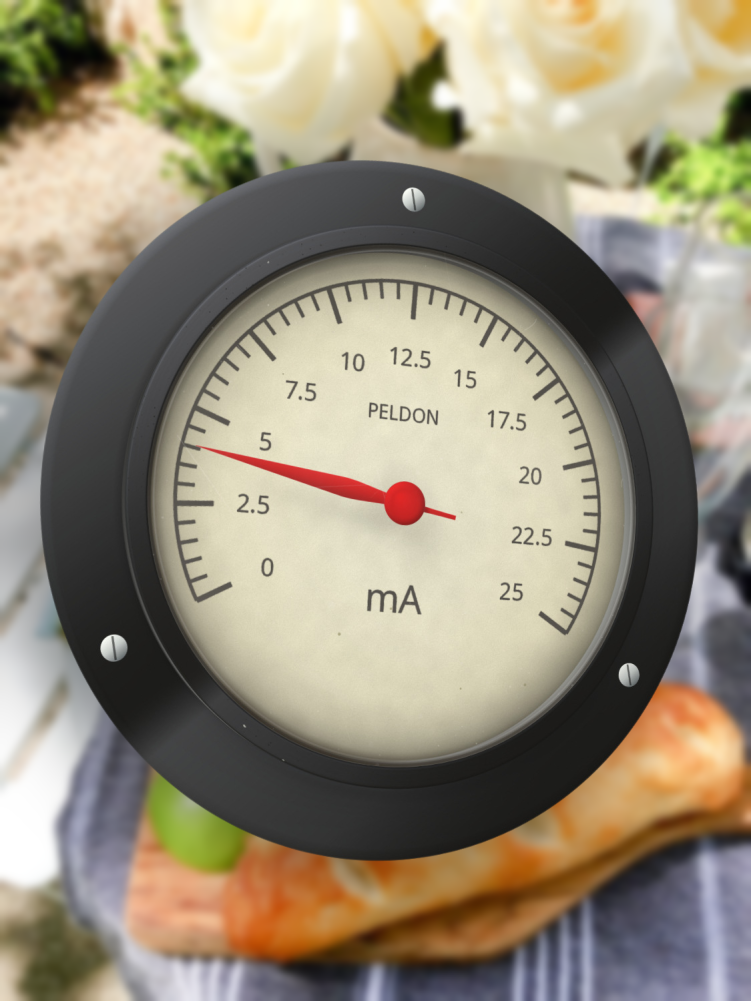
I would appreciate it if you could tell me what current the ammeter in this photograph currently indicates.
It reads 4 mA
